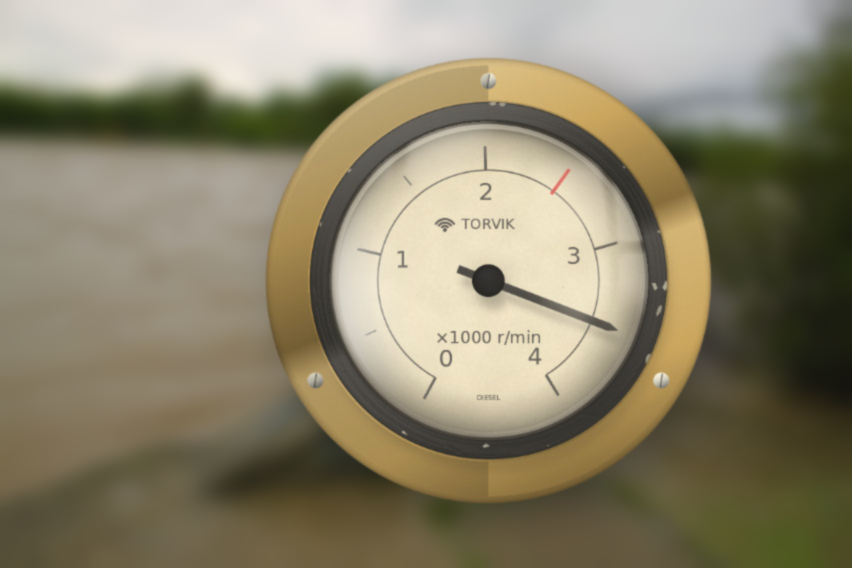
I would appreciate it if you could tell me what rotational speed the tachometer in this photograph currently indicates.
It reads 3500 rpm
